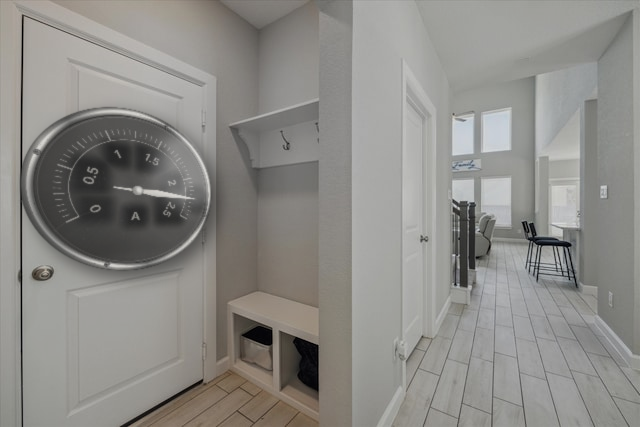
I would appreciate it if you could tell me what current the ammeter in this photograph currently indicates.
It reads 2.25 A
